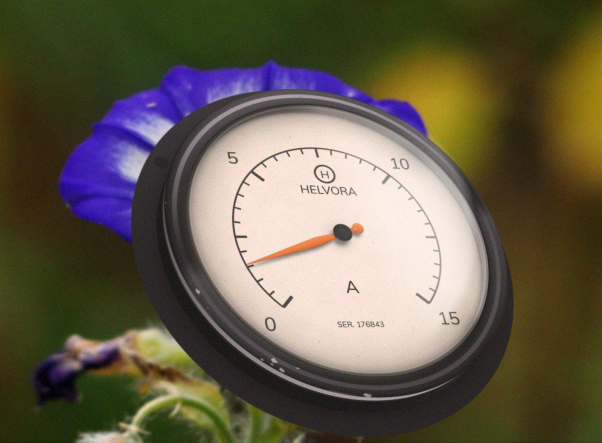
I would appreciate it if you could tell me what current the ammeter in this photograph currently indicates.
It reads 1.5 A
